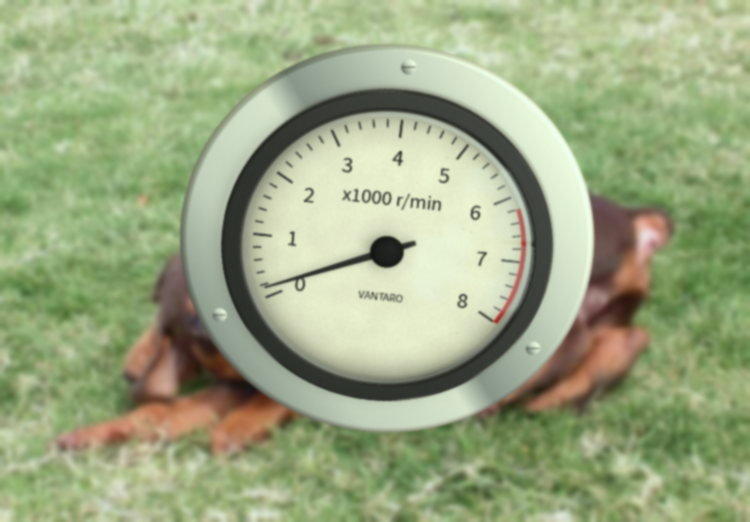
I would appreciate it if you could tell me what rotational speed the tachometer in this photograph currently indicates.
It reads 200 rpm
